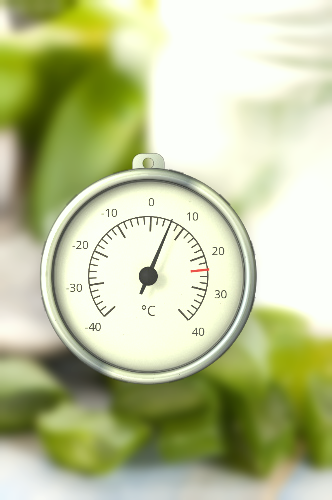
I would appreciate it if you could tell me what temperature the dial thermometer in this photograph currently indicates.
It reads 6 °C
